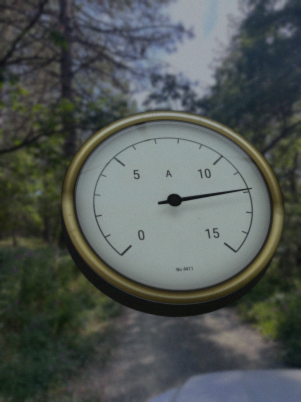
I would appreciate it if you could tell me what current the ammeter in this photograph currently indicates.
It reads 12 A
